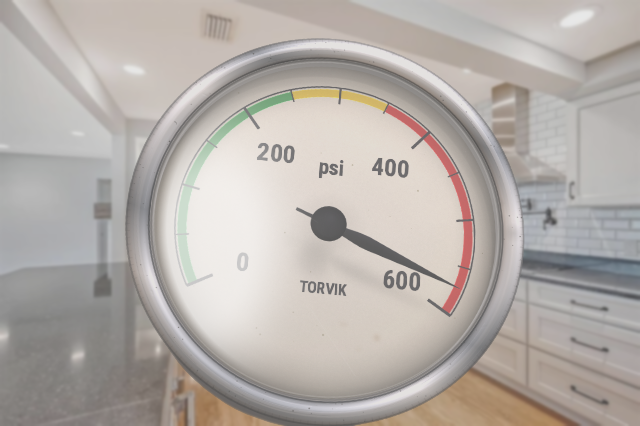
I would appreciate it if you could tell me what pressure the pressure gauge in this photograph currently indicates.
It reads 575 psi
